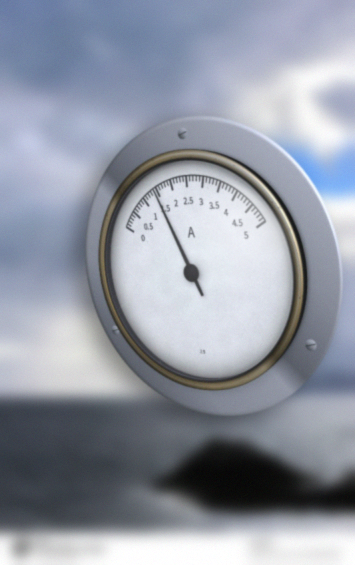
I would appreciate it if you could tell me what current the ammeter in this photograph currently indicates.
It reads 1.5 A
